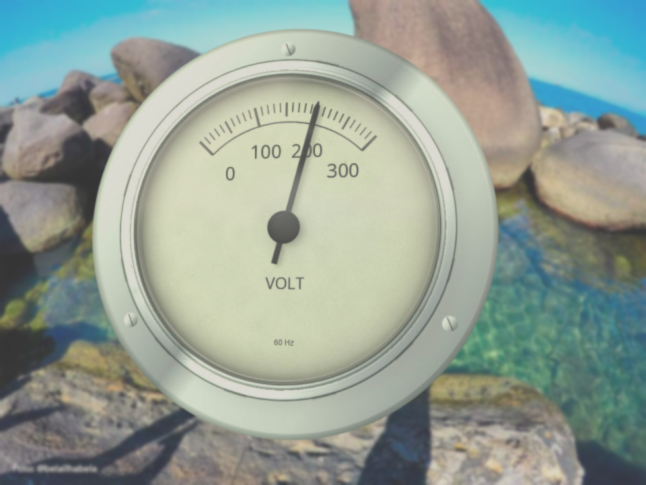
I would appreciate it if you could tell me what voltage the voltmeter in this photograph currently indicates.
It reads 200 V
